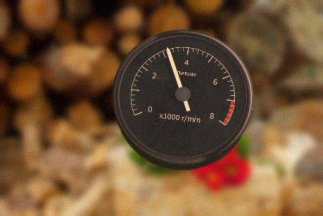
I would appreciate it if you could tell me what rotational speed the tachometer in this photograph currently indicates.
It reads 3200 rpm
